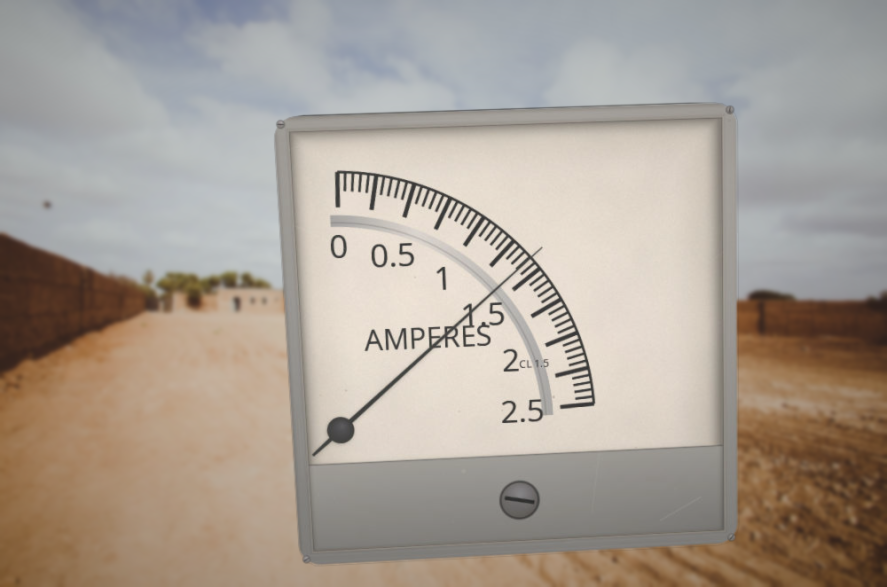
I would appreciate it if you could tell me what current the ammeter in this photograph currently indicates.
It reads 1.4 A
